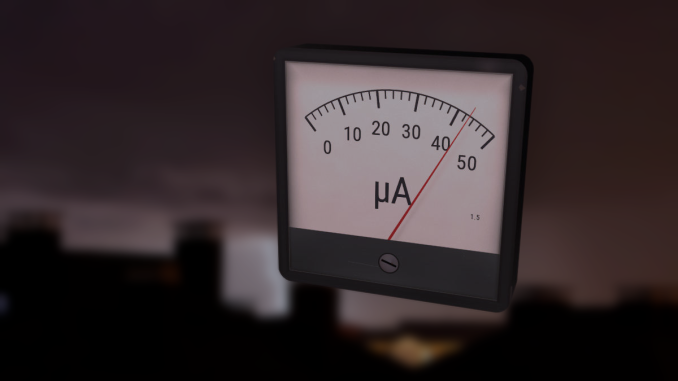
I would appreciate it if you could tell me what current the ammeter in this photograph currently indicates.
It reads 43 µA
